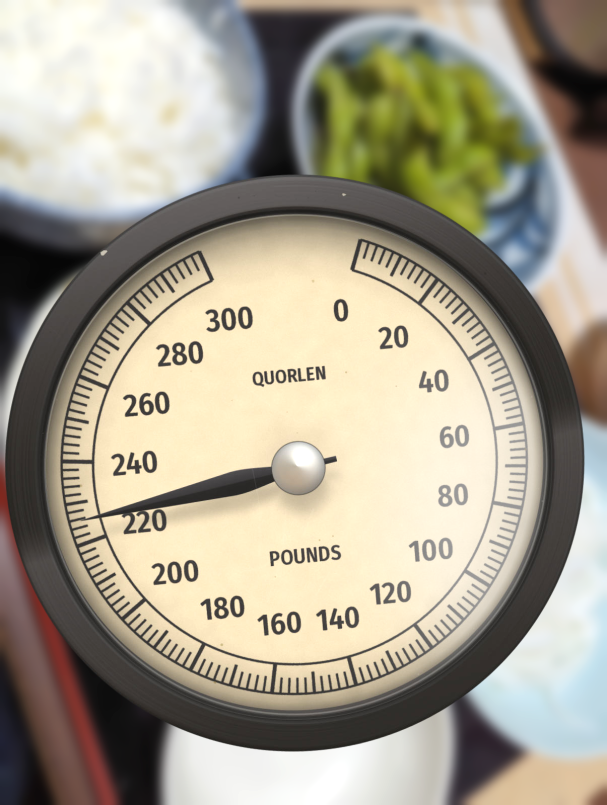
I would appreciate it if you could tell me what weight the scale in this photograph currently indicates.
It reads 226 lb
